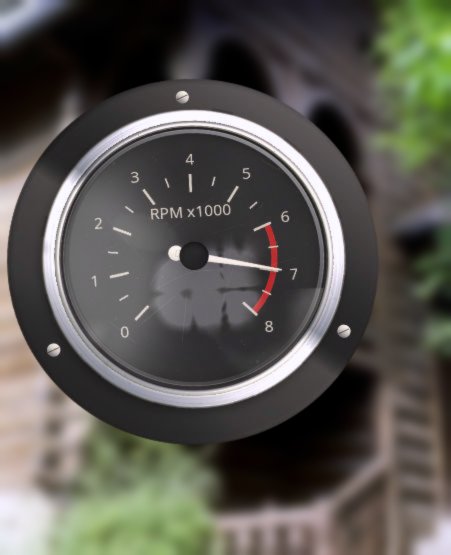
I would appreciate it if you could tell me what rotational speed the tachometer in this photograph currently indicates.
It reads 7000 rpm
